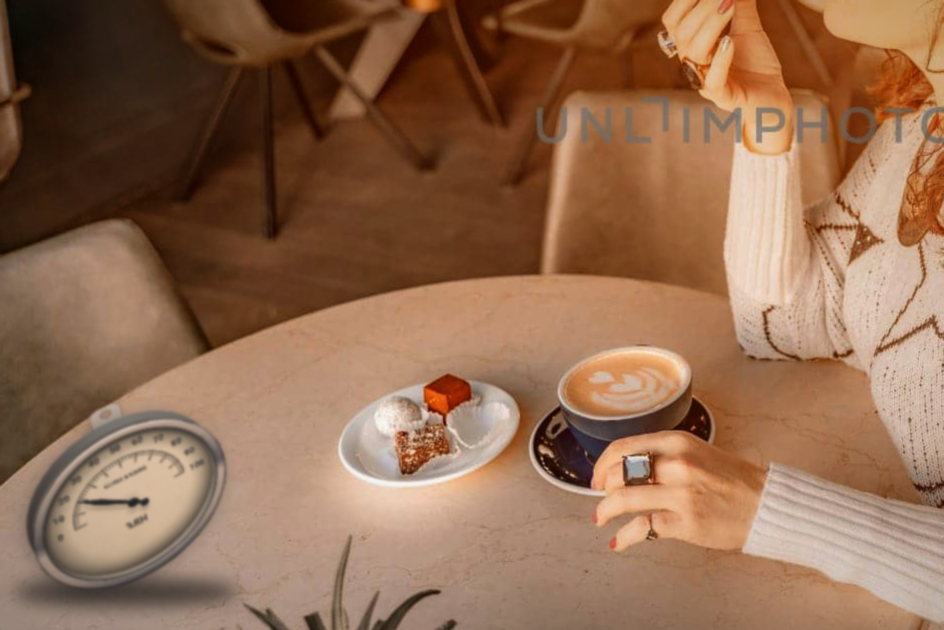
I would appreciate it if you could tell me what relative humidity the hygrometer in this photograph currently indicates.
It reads 20 %
